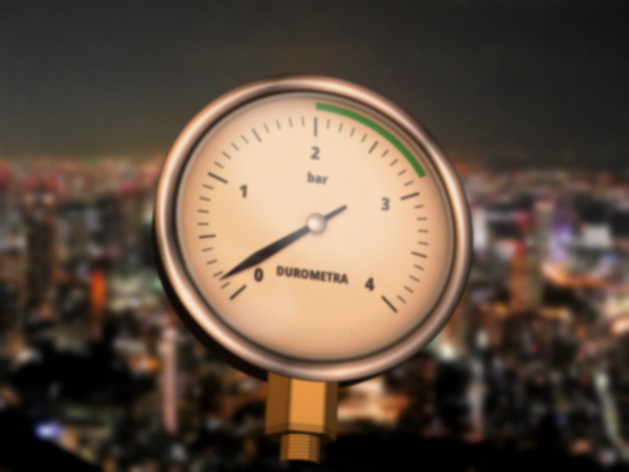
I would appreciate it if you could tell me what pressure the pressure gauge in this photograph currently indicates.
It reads 0.15 bar
